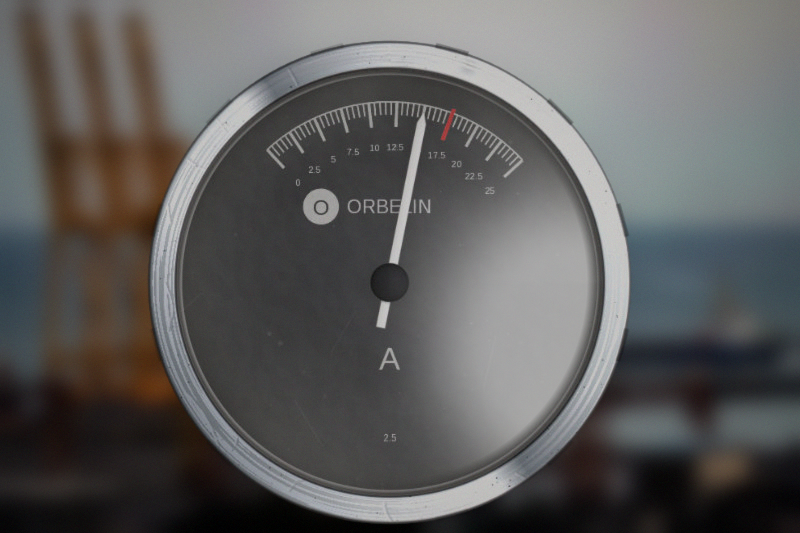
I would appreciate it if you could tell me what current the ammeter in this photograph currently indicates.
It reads 15 A
